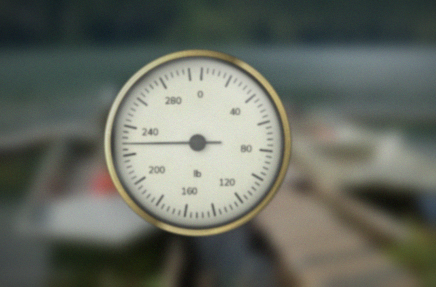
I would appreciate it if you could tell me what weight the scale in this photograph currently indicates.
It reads 228 lb
